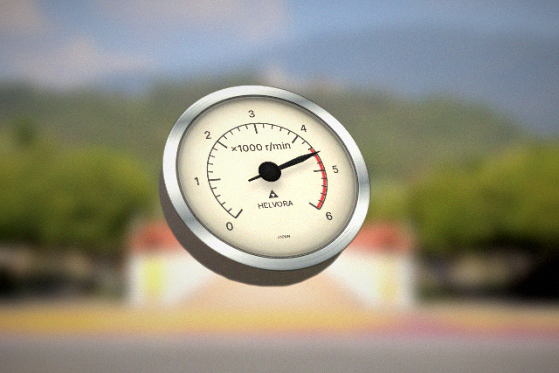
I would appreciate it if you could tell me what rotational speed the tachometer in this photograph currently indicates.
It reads 4600 rpm
